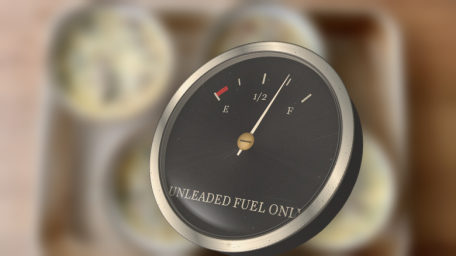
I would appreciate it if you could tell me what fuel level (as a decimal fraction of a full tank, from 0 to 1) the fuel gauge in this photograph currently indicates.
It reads 0.75
